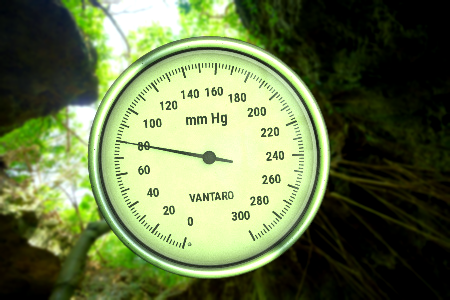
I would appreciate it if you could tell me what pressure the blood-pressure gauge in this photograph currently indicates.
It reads 80 mmHg
